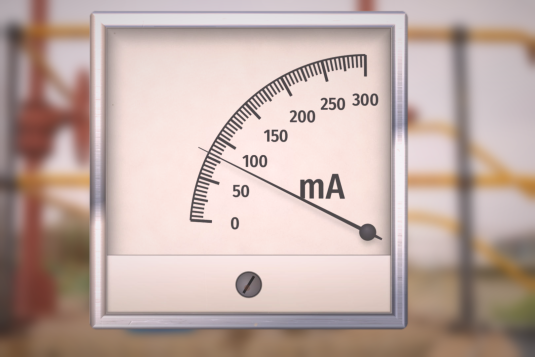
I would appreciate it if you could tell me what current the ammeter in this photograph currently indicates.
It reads 80 mA
